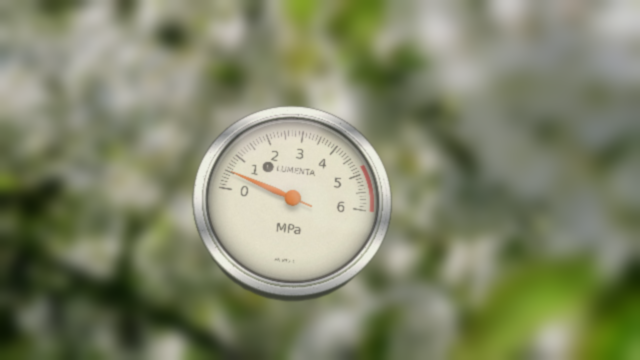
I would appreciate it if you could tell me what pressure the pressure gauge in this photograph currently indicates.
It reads 0.5 MPa
